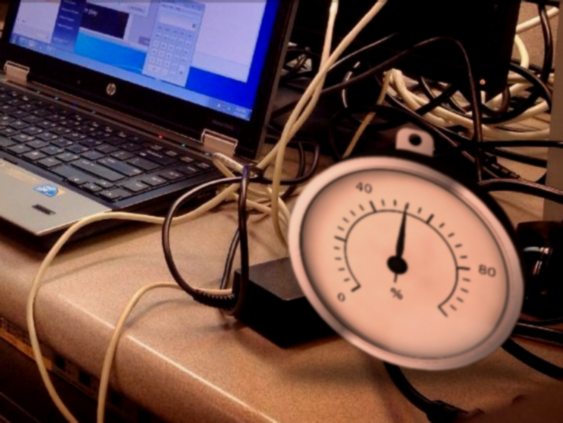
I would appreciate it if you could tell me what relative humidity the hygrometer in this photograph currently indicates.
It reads 52 %
